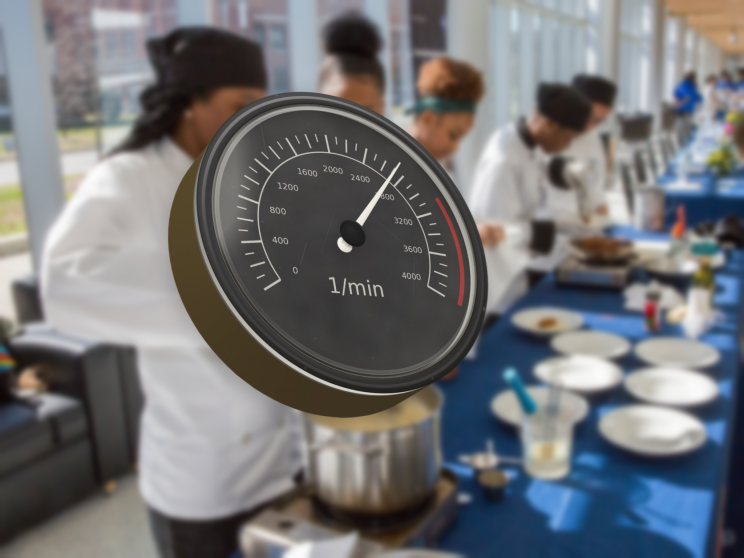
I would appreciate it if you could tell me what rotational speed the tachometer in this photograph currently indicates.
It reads 2700 rpm
